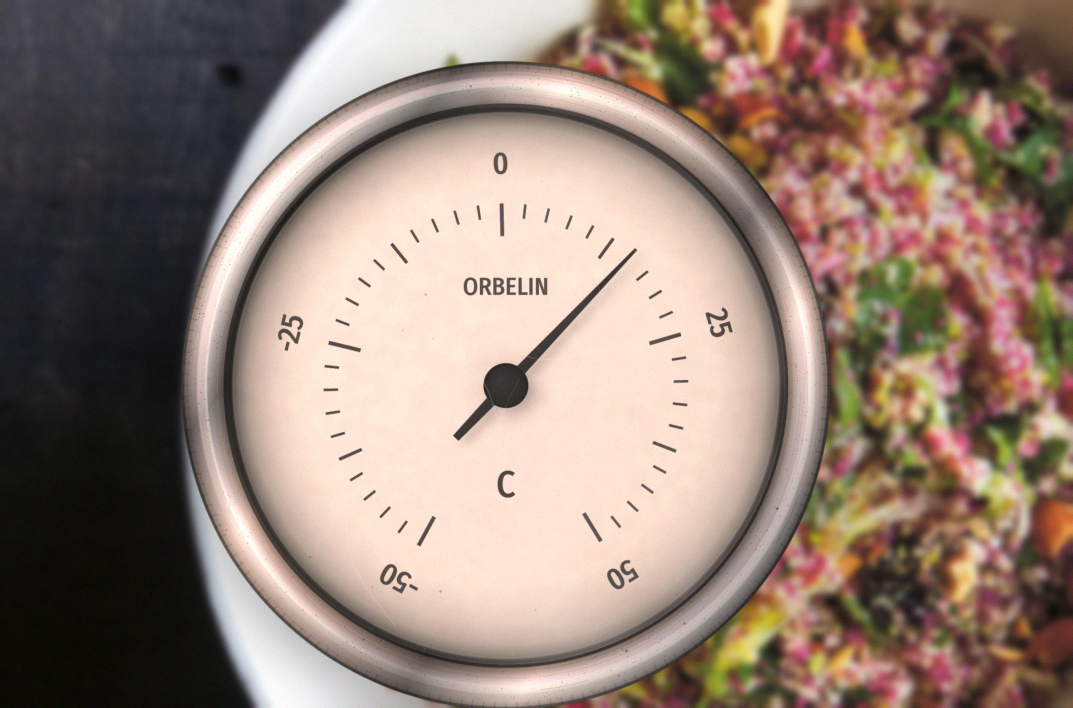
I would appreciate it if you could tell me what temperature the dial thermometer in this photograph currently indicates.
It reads 15 °C
